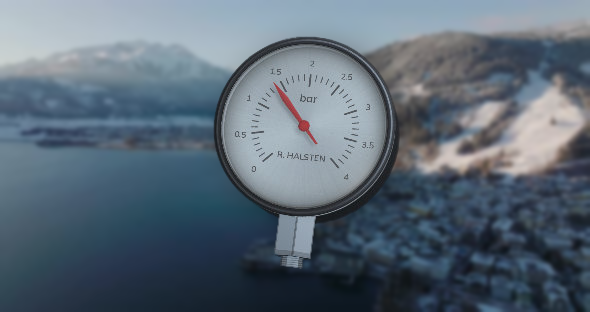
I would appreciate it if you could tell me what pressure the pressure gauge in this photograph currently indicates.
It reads 1.4 bar
